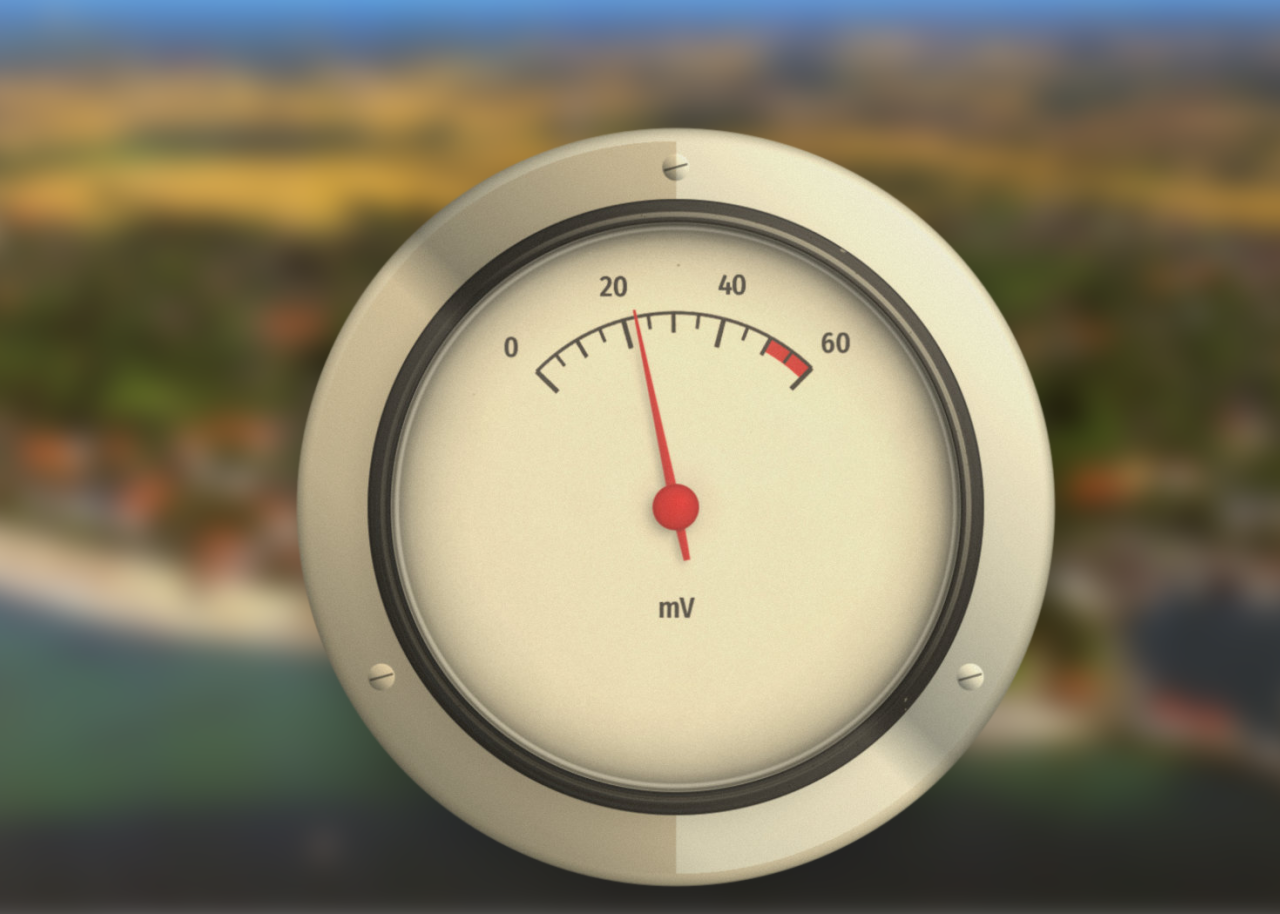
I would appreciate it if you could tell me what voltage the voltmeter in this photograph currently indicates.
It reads 22.5 mV
